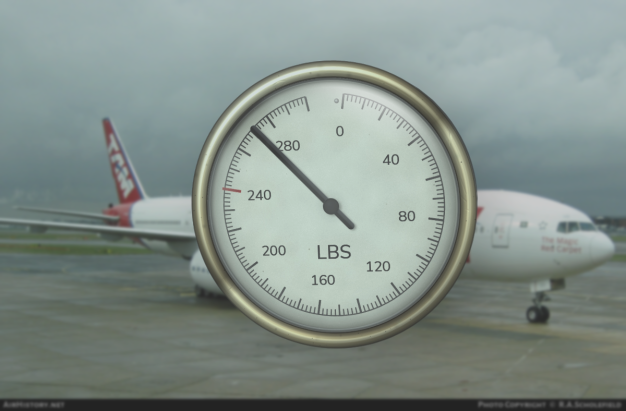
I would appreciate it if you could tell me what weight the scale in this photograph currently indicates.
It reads 272 lb
